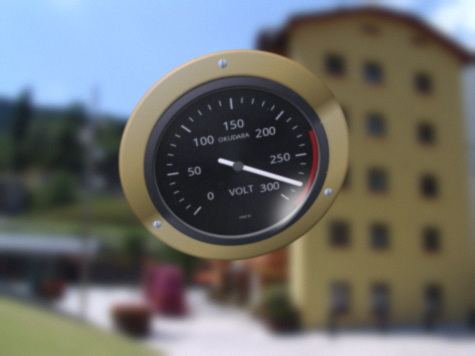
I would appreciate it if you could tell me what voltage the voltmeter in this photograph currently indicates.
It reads 280 V
